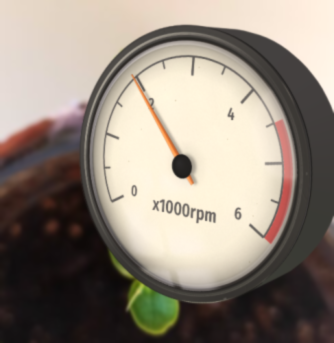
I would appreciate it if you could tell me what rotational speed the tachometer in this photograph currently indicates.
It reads 2000 rpm
